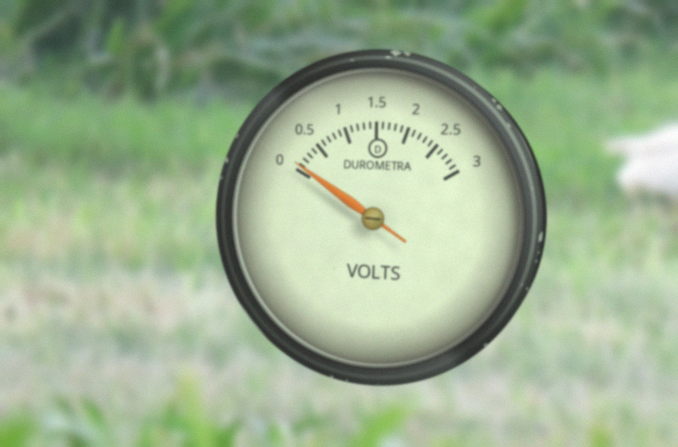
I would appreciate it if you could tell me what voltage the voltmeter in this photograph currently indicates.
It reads 0.1 V
